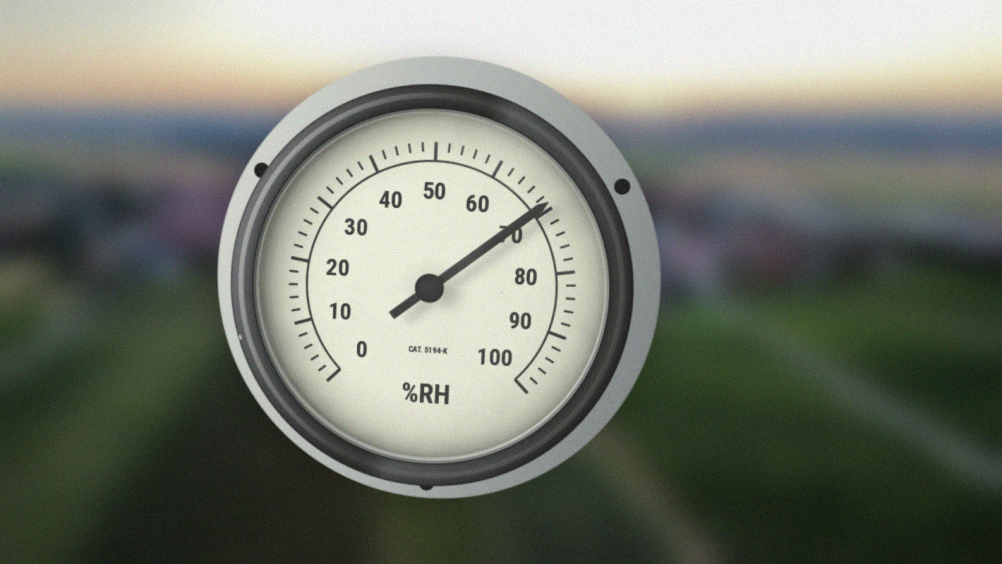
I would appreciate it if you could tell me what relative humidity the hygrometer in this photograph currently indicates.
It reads 69 %
